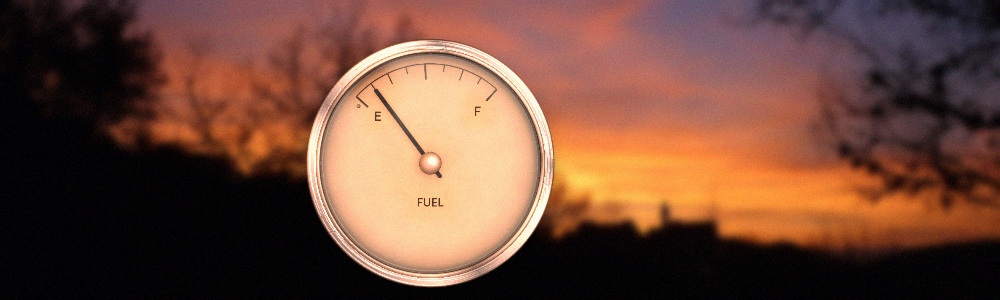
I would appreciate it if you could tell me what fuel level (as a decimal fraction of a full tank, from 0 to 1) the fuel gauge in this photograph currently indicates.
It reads 0.125
